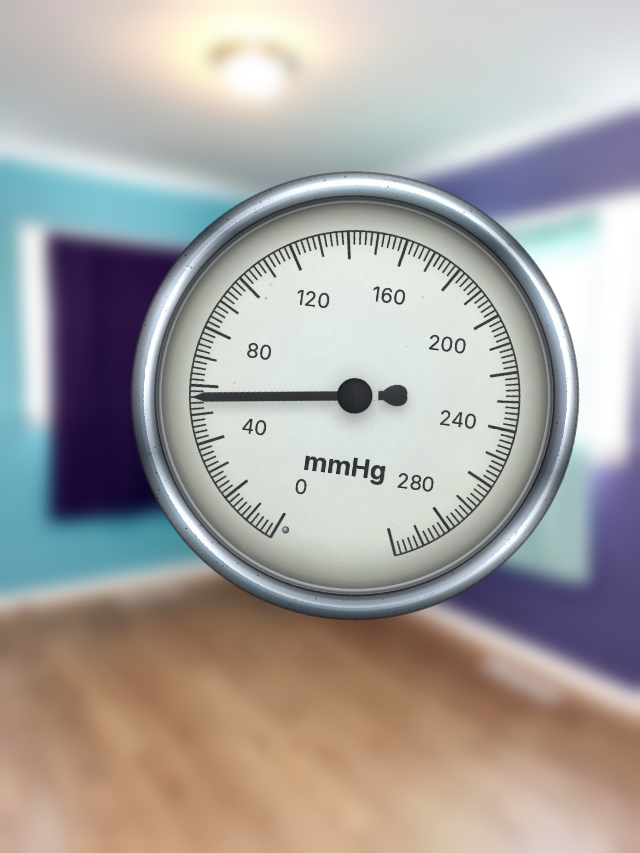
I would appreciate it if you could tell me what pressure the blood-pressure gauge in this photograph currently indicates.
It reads 56 mmHg
